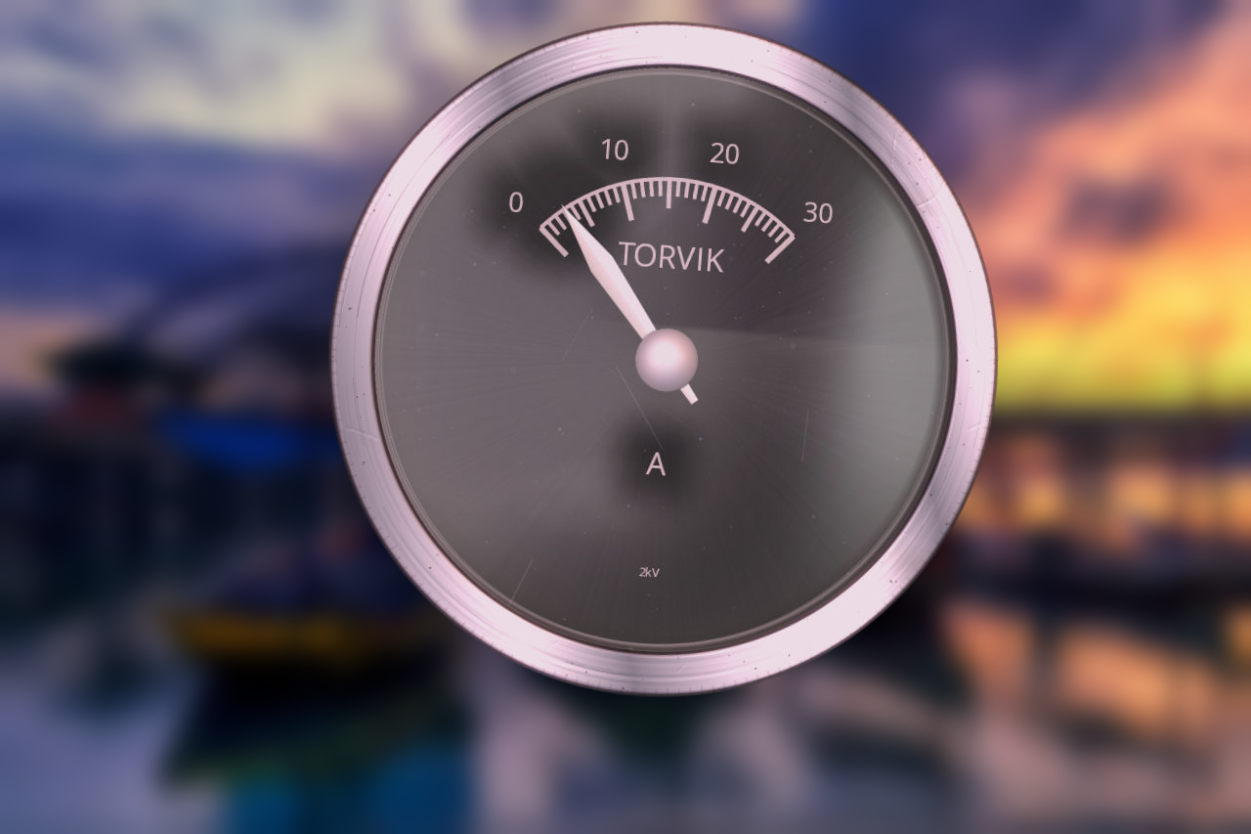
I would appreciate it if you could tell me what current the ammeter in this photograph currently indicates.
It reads 3 A
